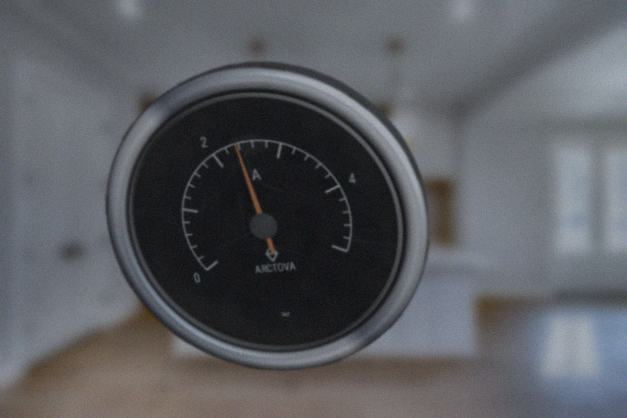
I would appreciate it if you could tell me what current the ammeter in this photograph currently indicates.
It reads 2.4 A
